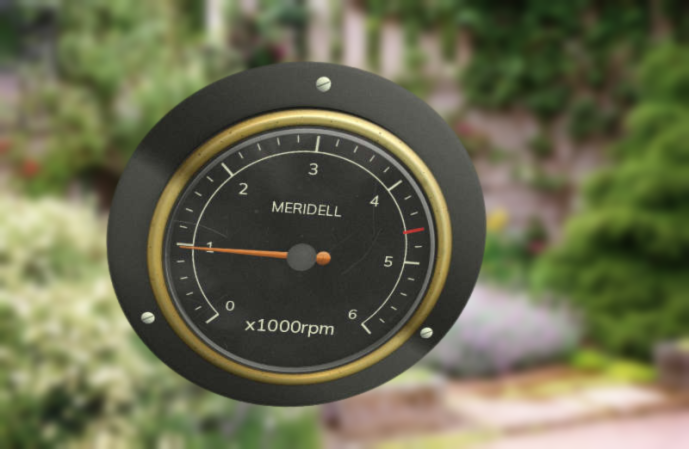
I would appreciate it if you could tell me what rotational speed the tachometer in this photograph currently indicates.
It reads 1000 rpm
